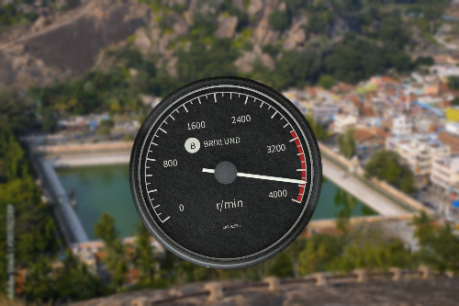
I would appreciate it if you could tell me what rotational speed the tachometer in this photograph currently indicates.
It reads 3750 rpm
